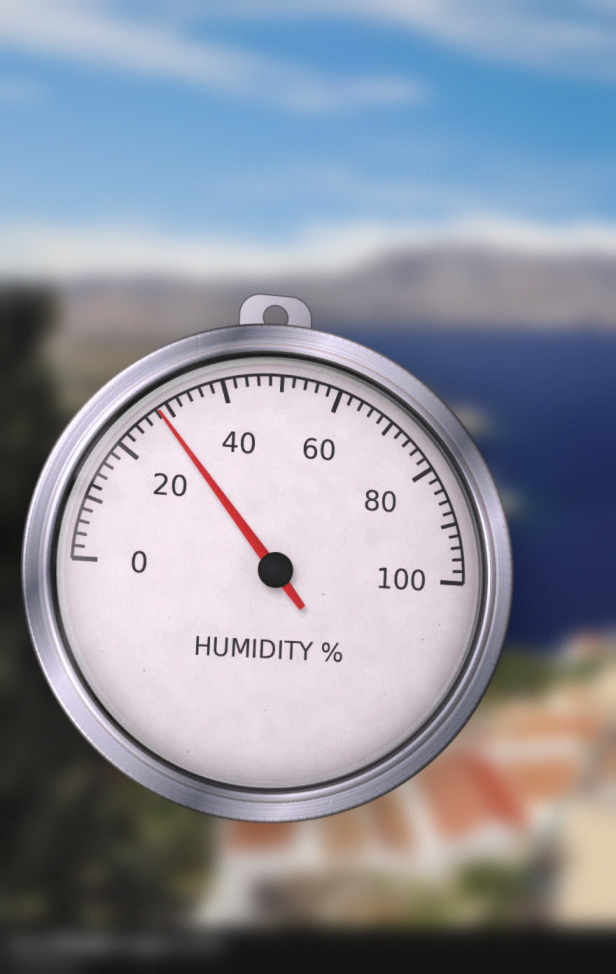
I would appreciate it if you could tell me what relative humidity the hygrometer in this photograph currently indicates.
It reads 28 %
